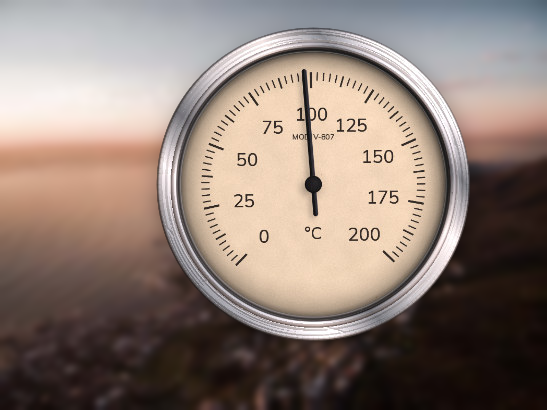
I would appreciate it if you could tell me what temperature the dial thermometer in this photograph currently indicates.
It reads 97.5 °C
